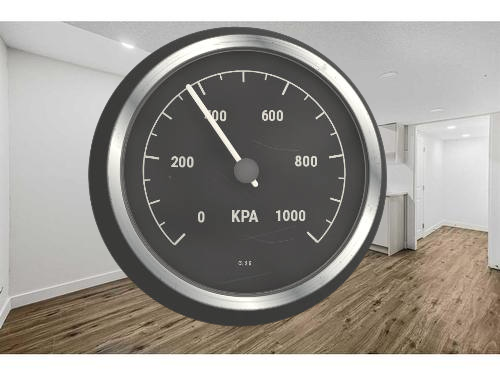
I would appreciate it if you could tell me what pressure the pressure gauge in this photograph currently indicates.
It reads 375 kPa
